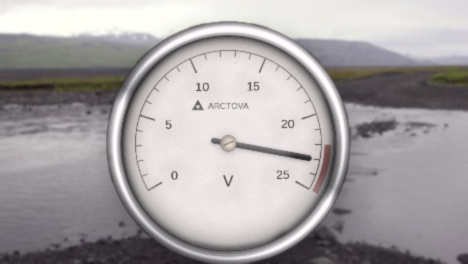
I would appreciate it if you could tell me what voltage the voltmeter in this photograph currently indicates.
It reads 23 V
